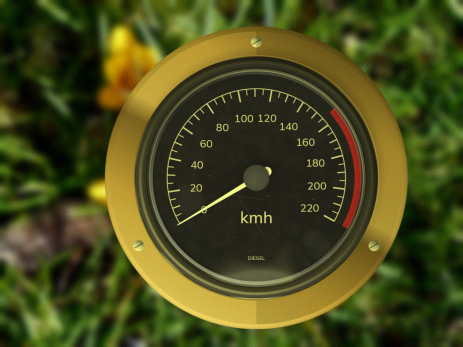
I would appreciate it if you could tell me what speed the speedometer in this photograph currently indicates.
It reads 0 km/h
